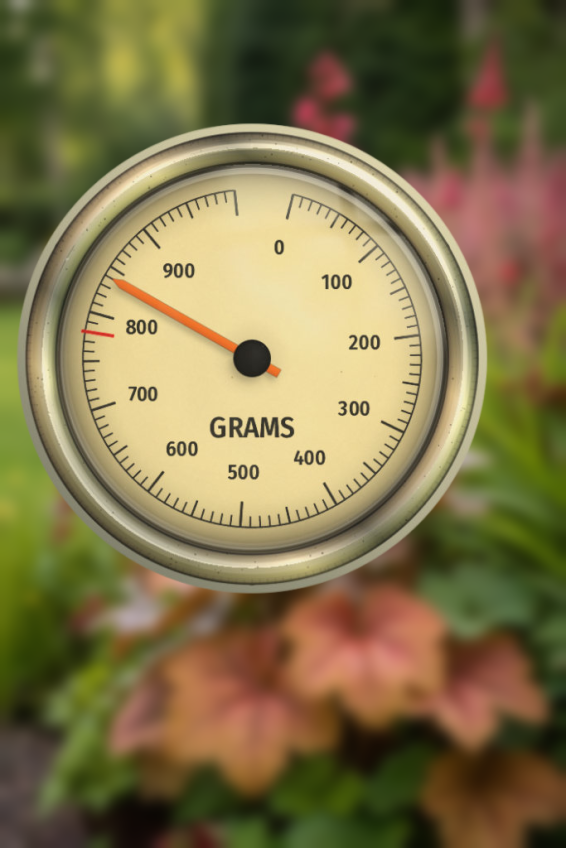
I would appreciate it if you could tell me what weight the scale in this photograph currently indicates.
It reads 840 g
